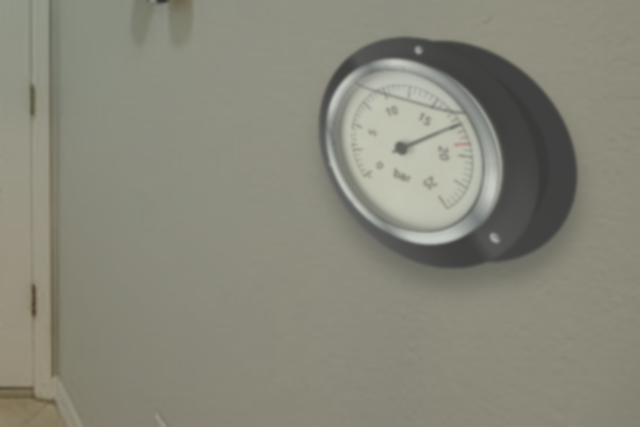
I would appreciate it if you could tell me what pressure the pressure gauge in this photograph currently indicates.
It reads 17.5 bar
